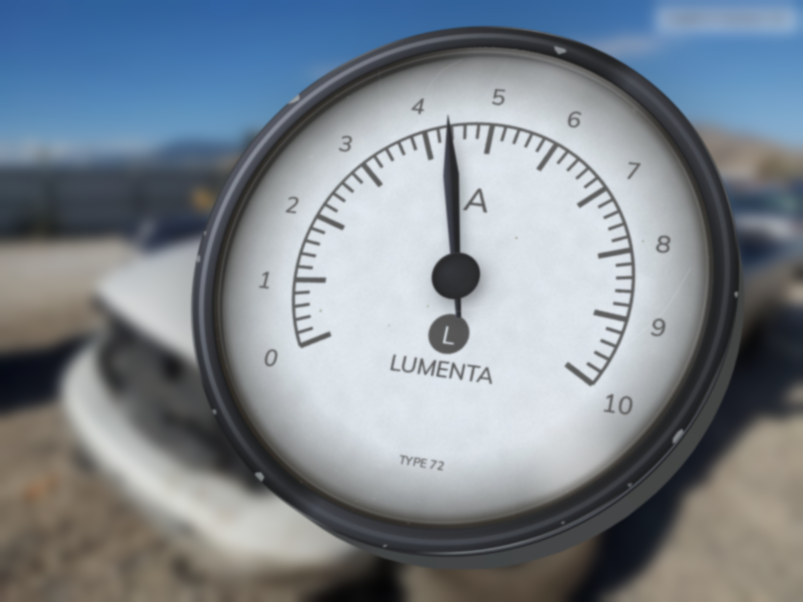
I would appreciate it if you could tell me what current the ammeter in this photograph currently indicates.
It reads 4.4 A
